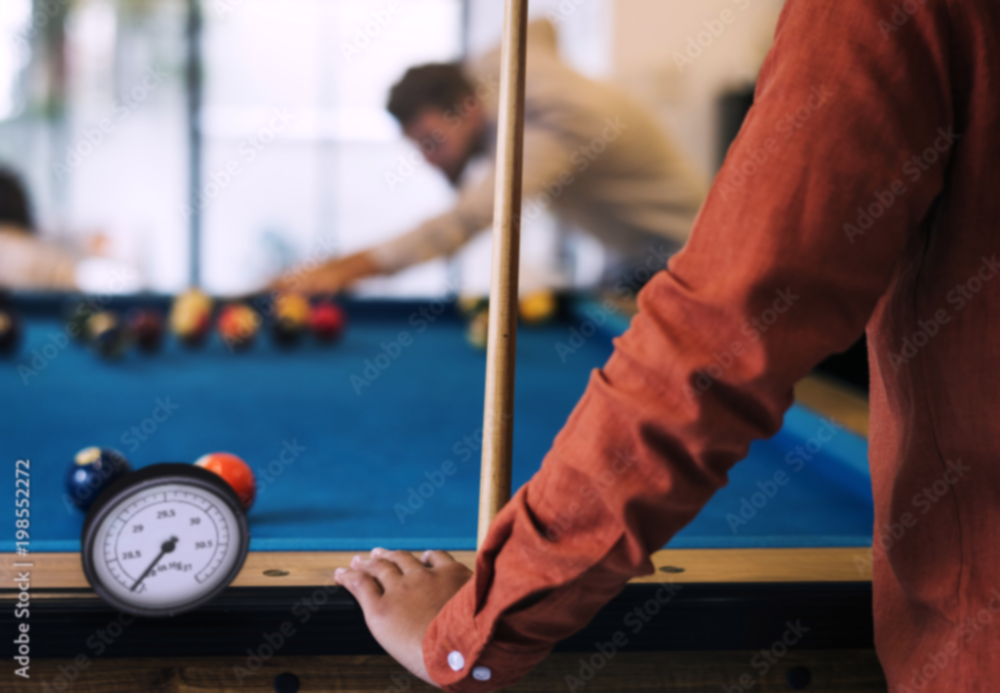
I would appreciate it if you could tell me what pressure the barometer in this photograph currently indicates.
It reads 28.1 inHg
